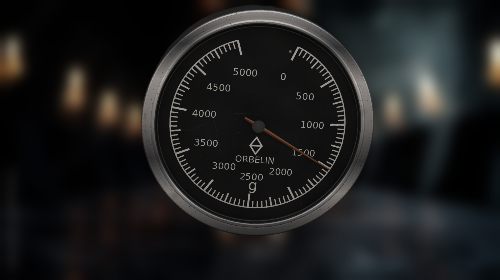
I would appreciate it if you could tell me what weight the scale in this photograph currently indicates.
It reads 1500 g
